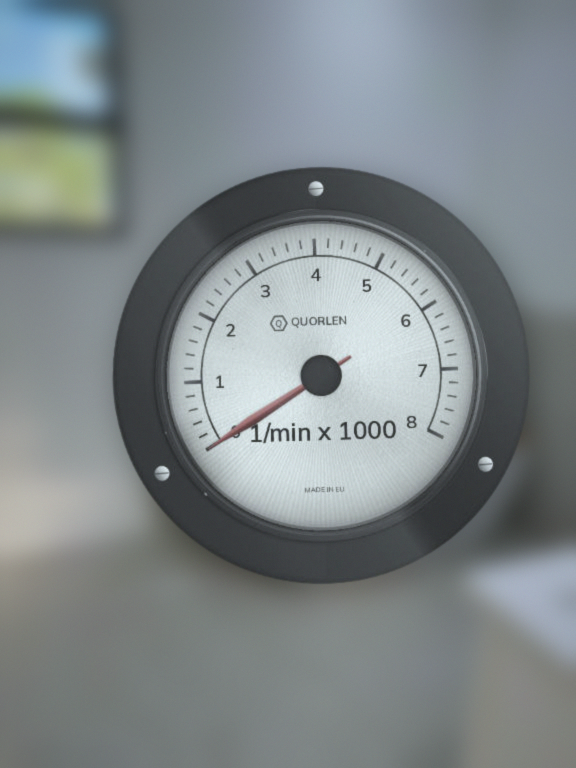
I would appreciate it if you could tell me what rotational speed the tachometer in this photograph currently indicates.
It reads 0 rpm
